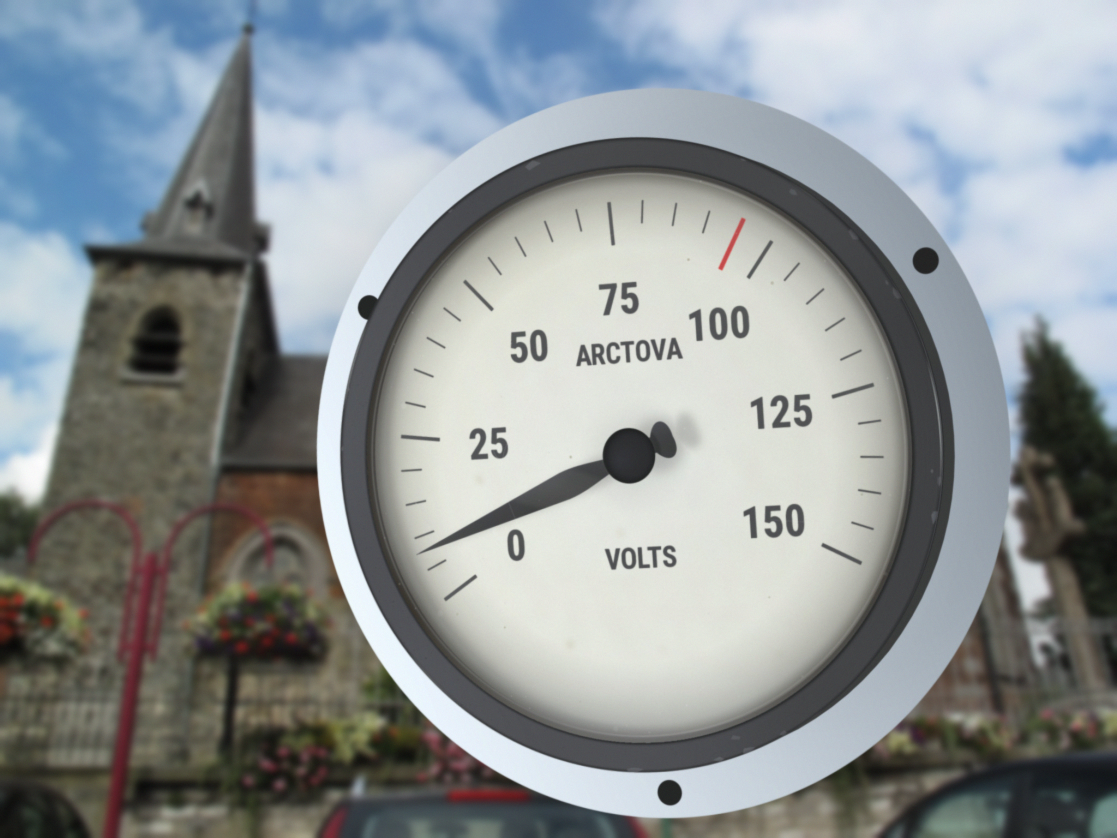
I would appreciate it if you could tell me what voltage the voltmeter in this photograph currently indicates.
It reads 7.5 V
